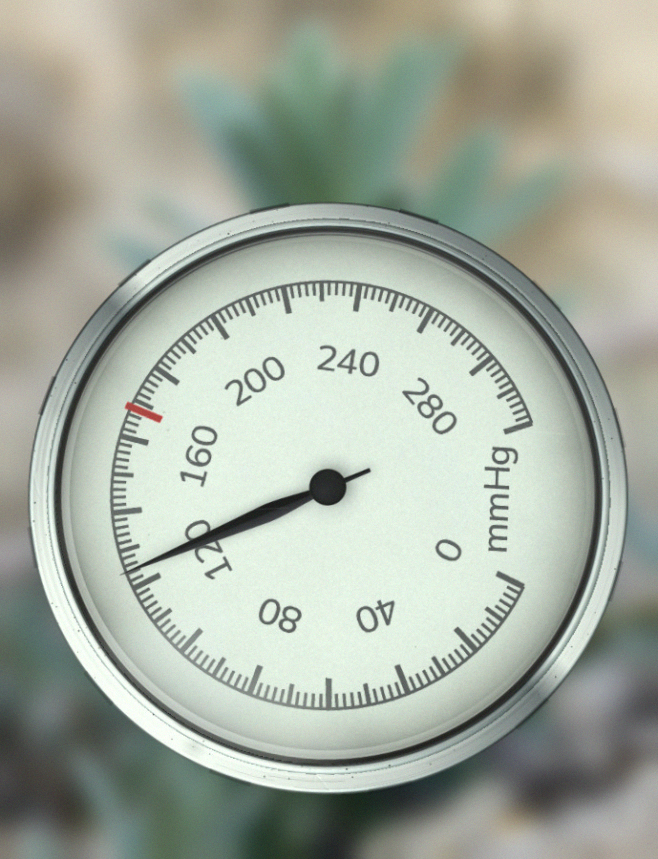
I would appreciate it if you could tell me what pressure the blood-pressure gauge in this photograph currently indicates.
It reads 124 mmHg
